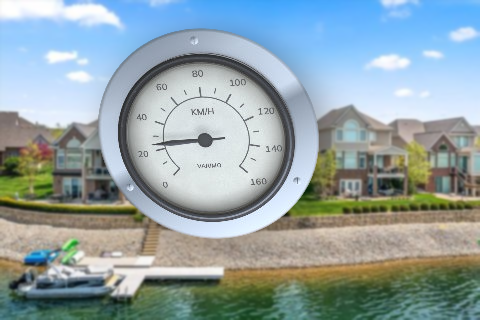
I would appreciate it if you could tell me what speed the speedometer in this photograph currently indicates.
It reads 25 km/h
